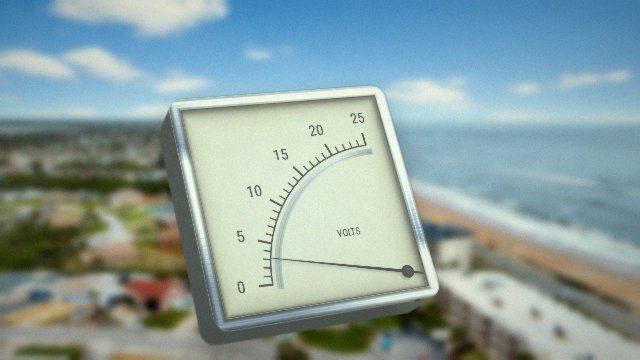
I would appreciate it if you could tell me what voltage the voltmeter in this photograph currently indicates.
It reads 3 V
